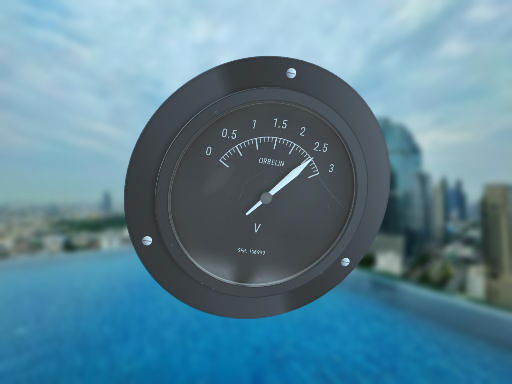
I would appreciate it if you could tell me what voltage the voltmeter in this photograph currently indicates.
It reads 2.5 V
